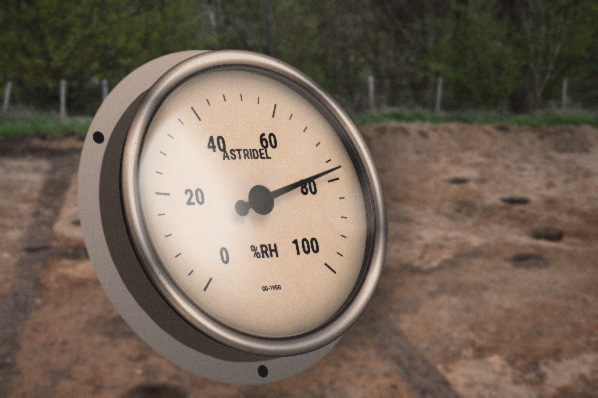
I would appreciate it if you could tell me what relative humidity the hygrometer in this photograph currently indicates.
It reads 78 %
